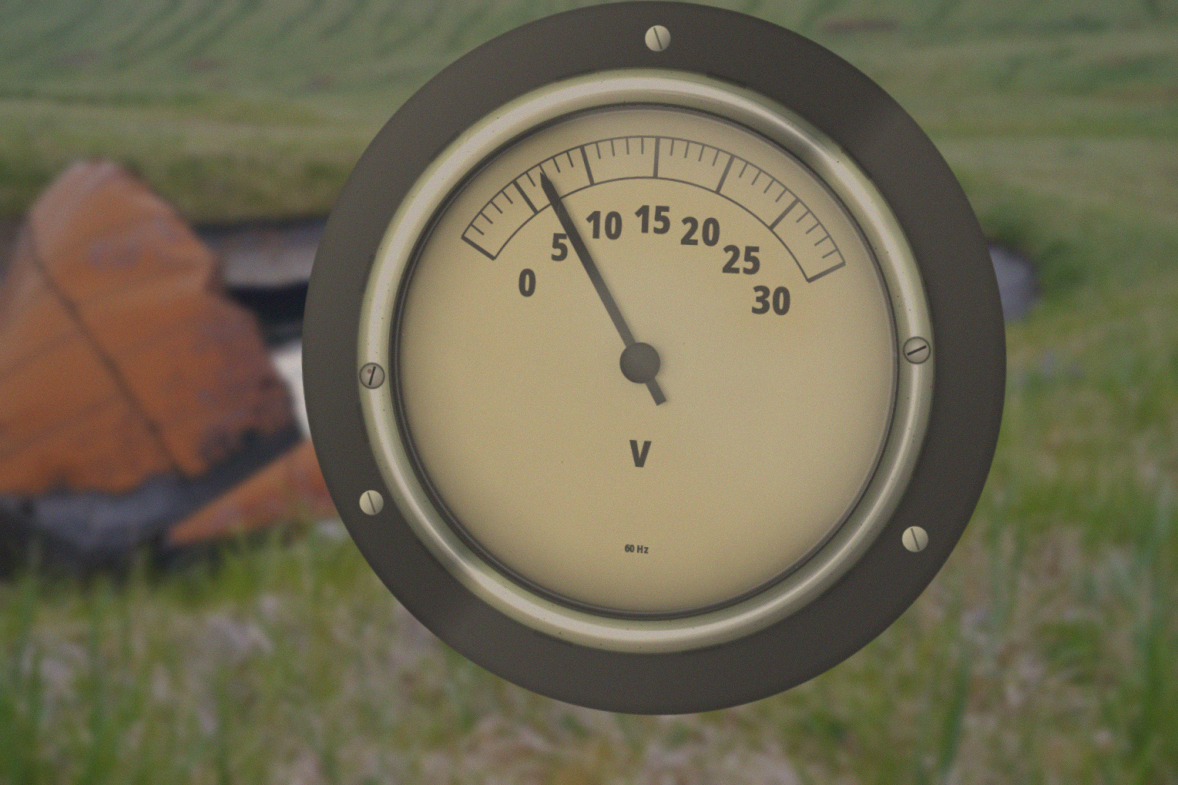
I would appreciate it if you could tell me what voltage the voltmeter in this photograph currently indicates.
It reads 7 V
